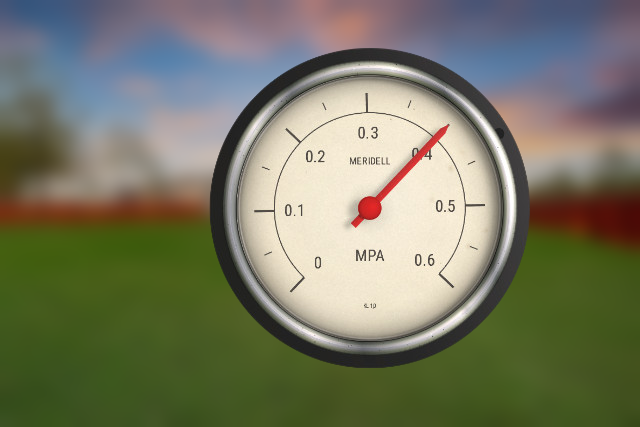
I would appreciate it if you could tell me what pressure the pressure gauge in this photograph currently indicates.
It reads 0.4 MPa
